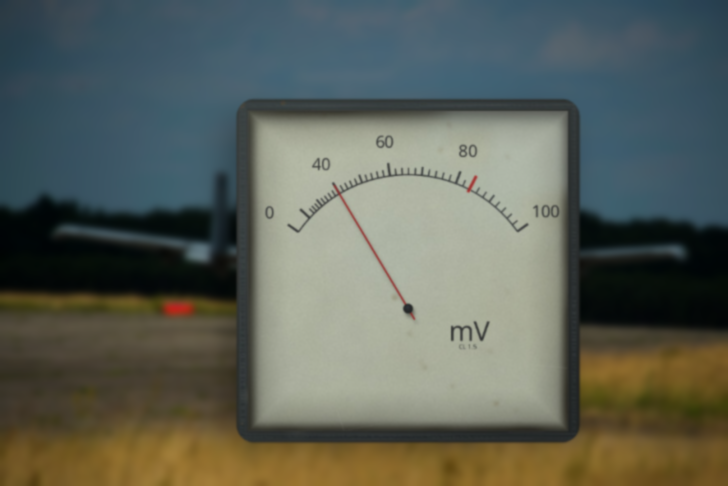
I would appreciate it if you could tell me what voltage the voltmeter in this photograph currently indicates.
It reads 40 mV
